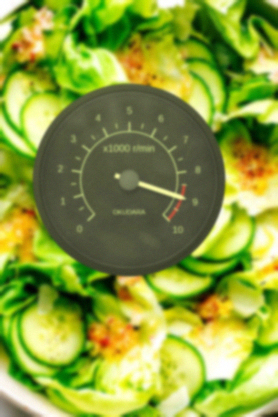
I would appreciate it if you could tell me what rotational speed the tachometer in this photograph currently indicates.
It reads 9000 rpm
